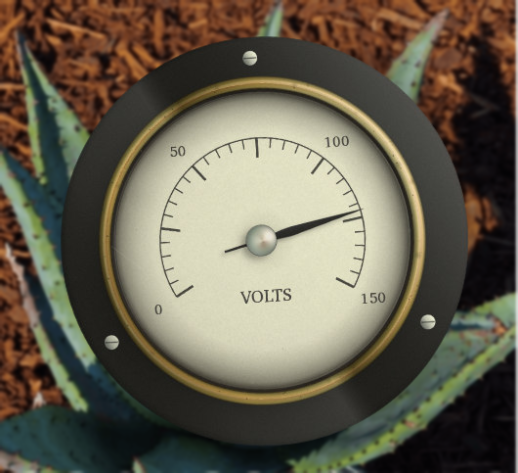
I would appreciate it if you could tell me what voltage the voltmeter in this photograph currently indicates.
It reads 122.5 V
